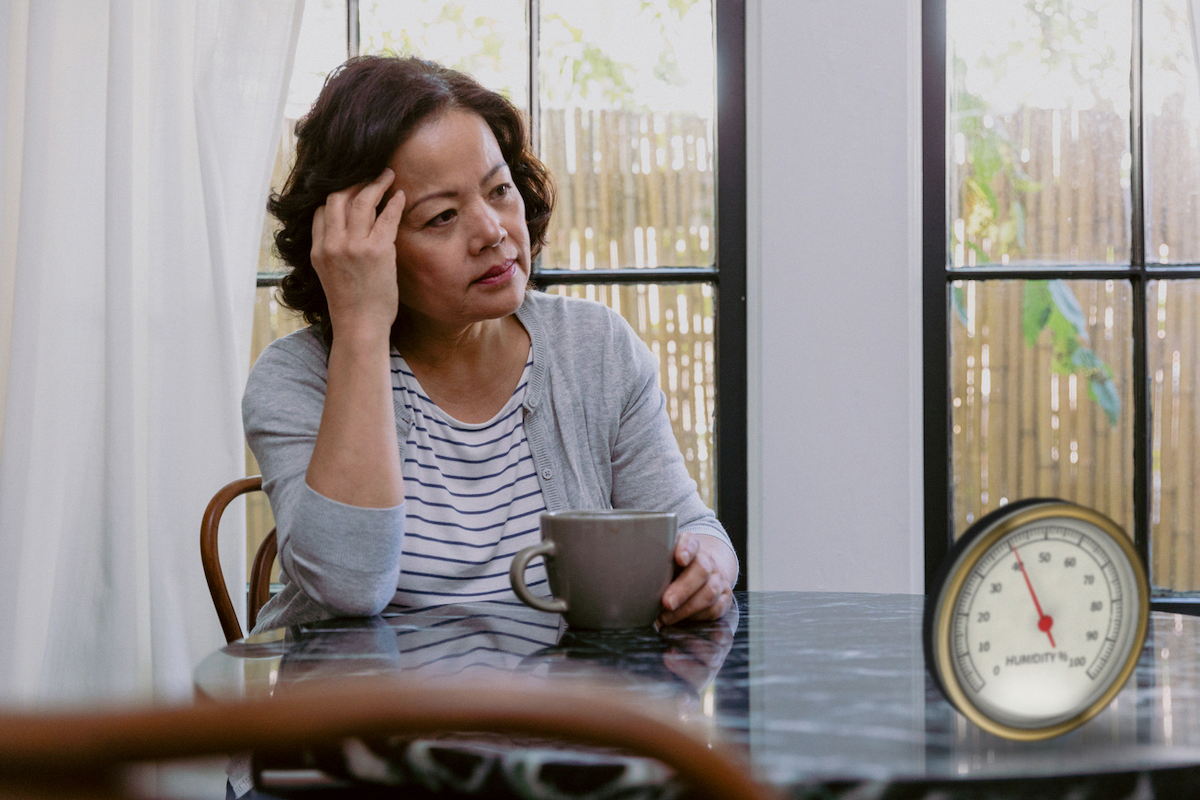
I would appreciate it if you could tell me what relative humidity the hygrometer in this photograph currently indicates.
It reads 40 %
